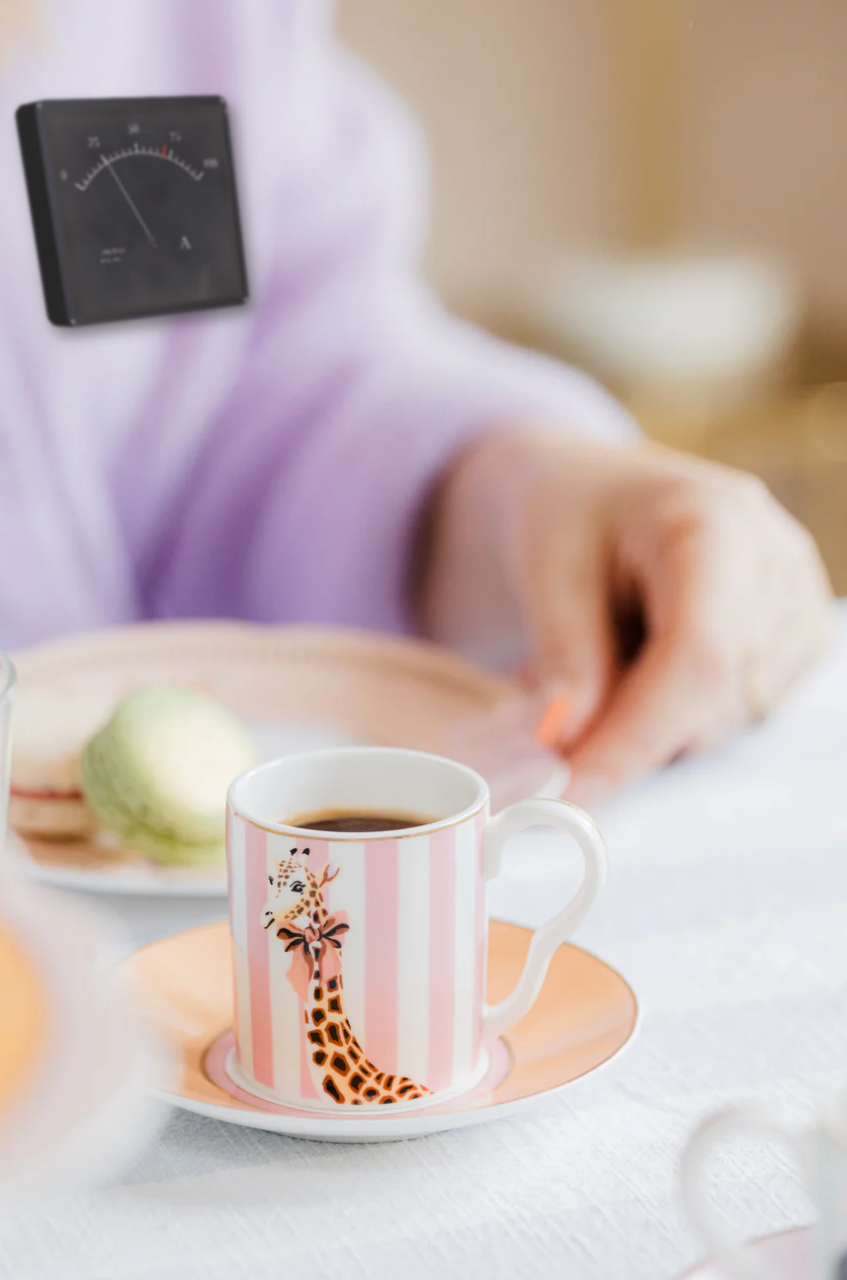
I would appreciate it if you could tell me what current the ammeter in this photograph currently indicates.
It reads 25 A
